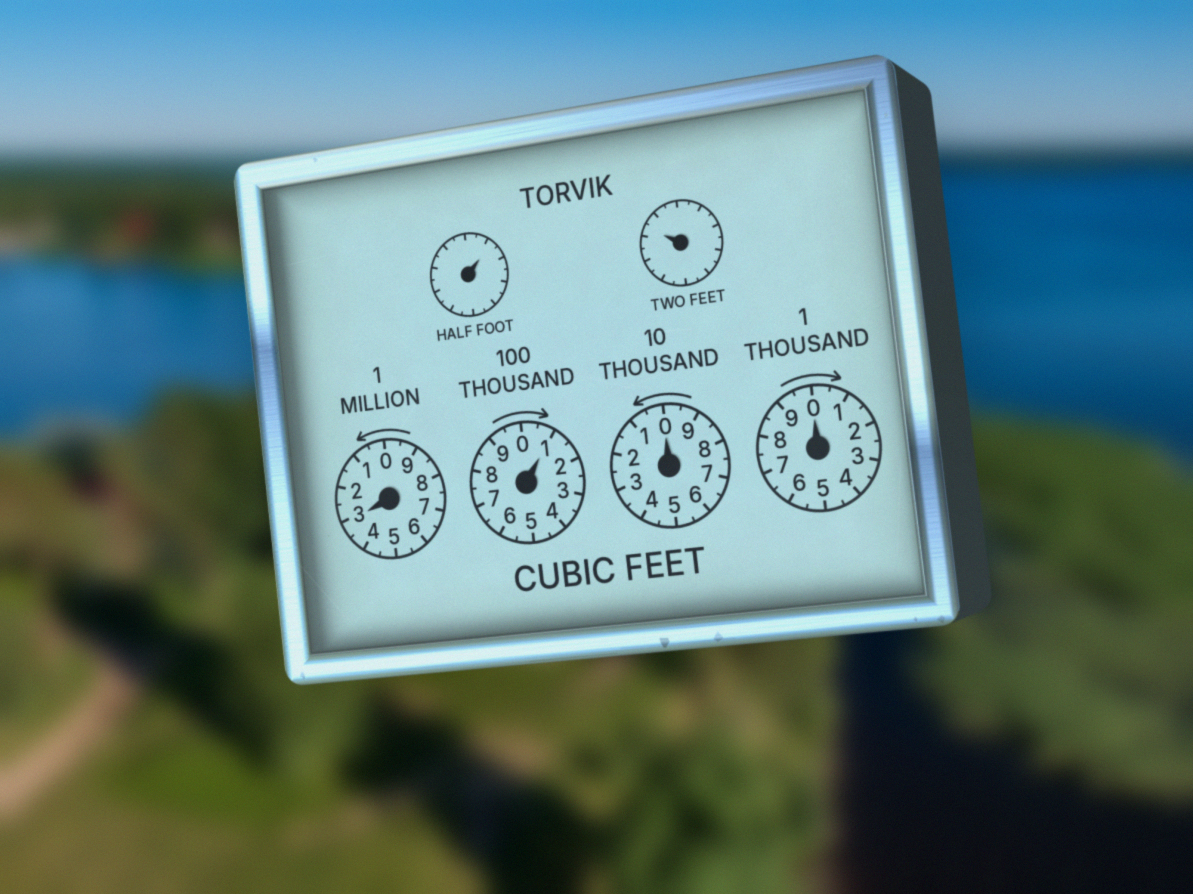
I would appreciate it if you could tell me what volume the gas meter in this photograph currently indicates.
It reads 310000 ft³
